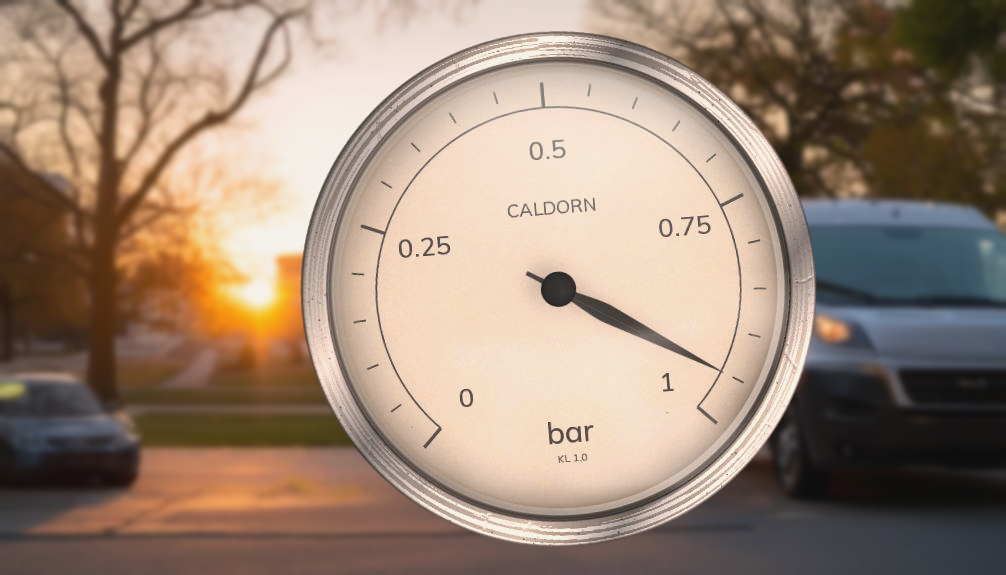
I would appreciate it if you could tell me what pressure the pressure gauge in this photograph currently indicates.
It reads 0.95 bar
